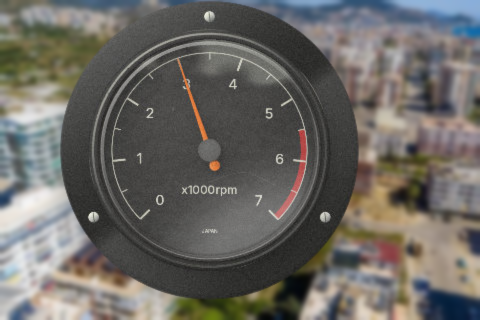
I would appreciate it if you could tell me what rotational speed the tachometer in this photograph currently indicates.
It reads 3000 rpm
